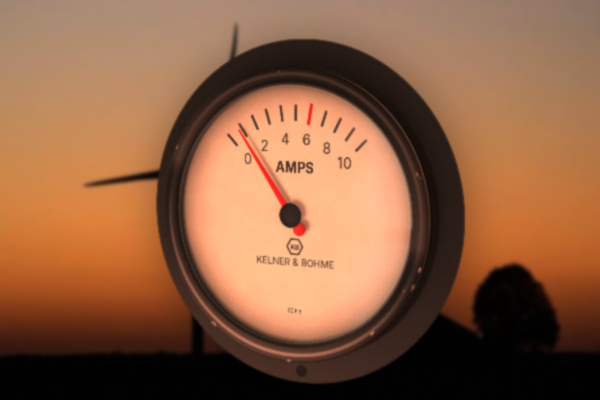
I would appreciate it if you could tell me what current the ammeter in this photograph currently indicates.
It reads 1 A
